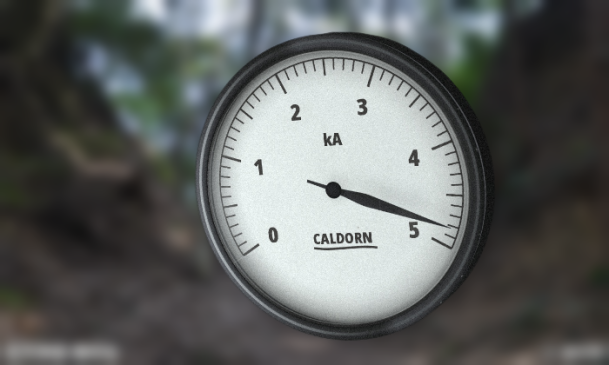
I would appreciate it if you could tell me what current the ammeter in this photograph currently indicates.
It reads 4.8 kA
